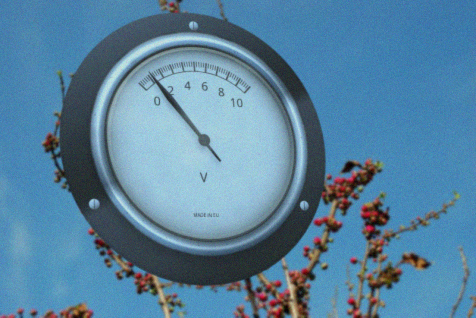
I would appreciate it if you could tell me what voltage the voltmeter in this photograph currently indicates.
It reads 1 V
